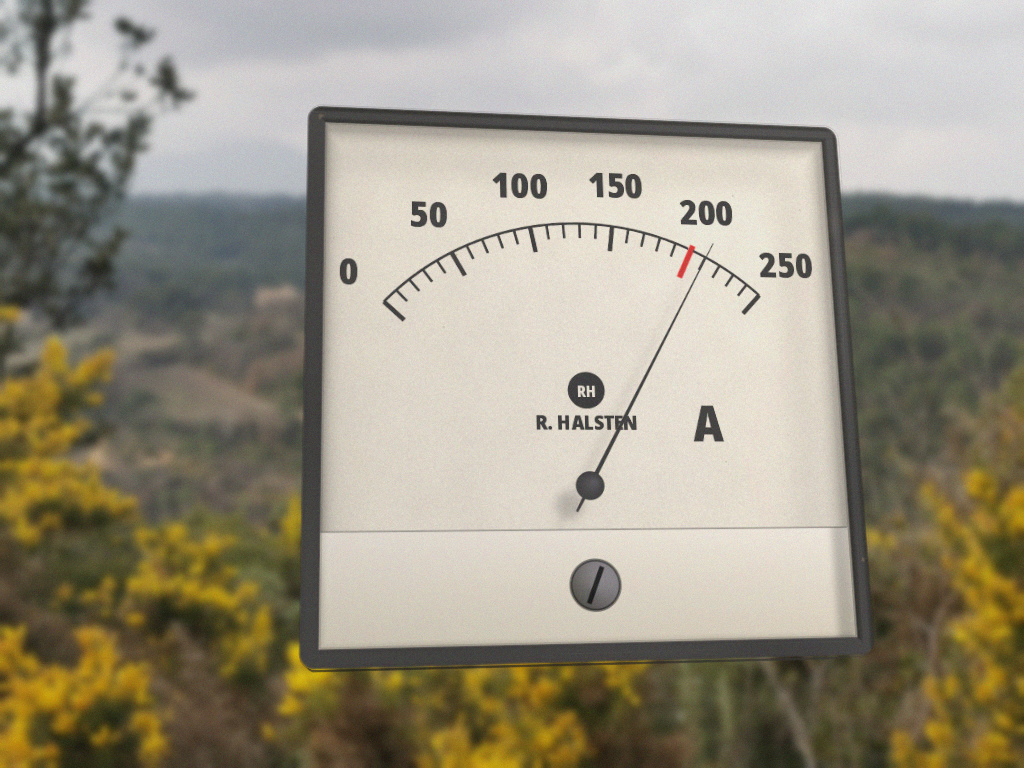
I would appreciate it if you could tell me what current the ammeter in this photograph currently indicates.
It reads 210 A
